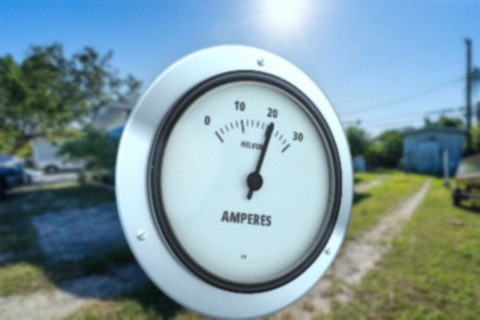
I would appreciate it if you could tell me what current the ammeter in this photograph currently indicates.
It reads 20 A
